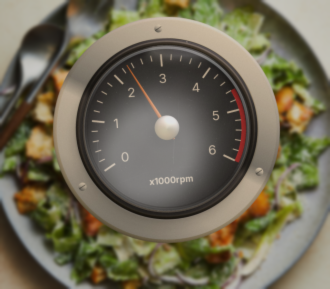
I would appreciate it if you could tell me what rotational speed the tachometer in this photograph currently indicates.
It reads 2300 rpm
